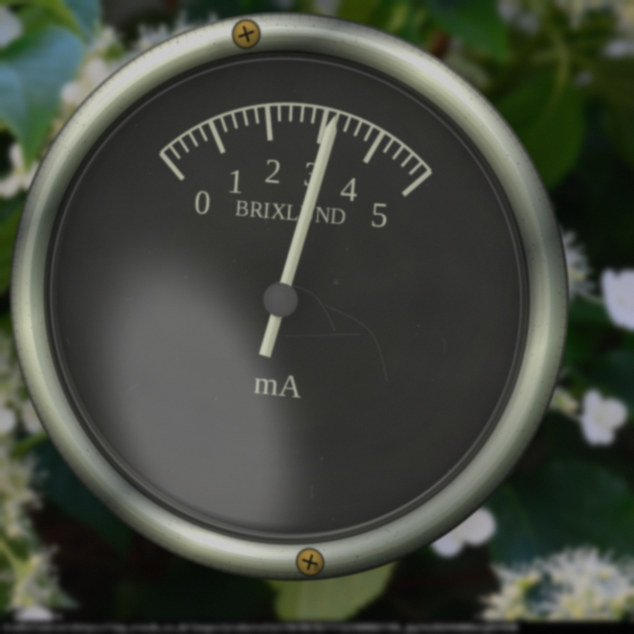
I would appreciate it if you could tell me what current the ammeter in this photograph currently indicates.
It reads 3.2 mA
